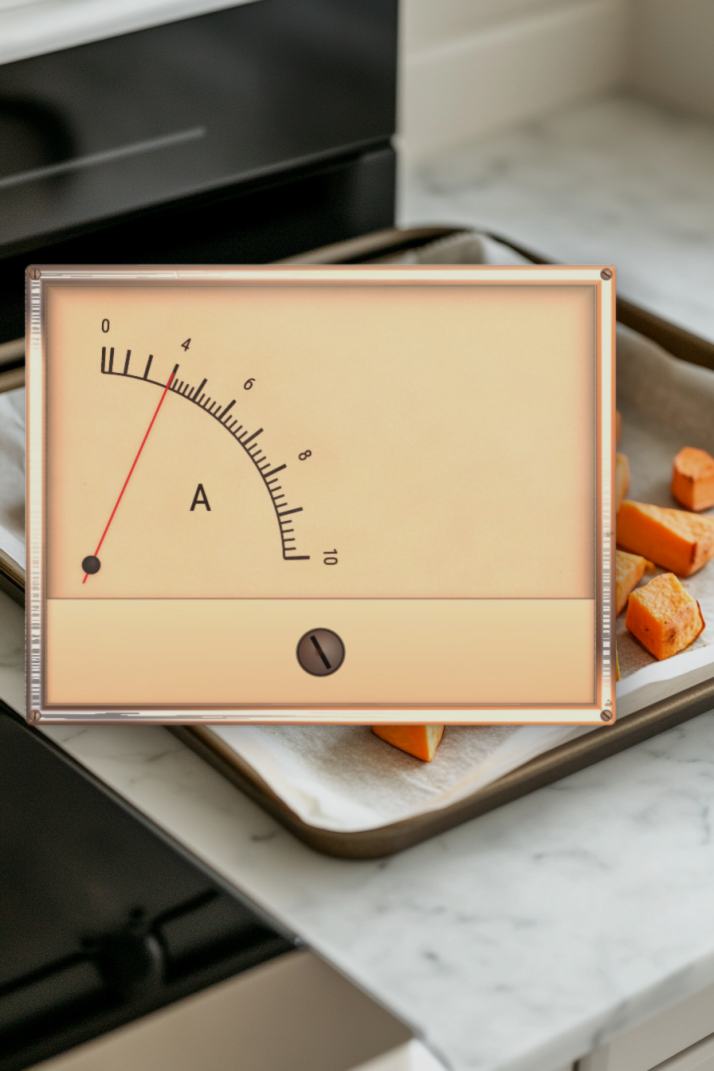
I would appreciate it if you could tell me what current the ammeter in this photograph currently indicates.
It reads 4 A
